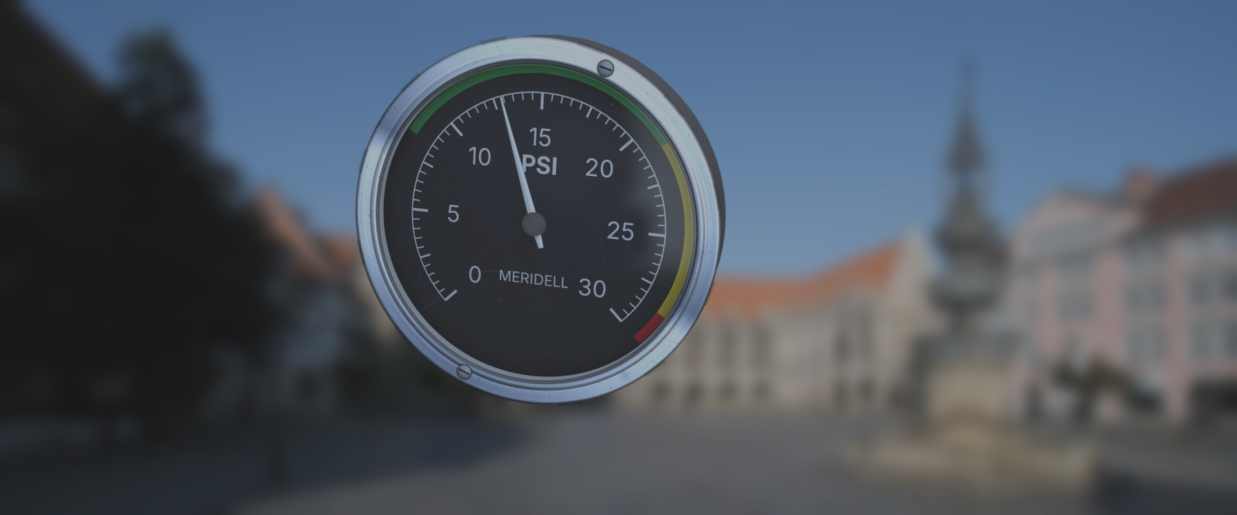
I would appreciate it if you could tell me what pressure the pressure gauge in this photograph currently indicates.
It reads 13 psi
